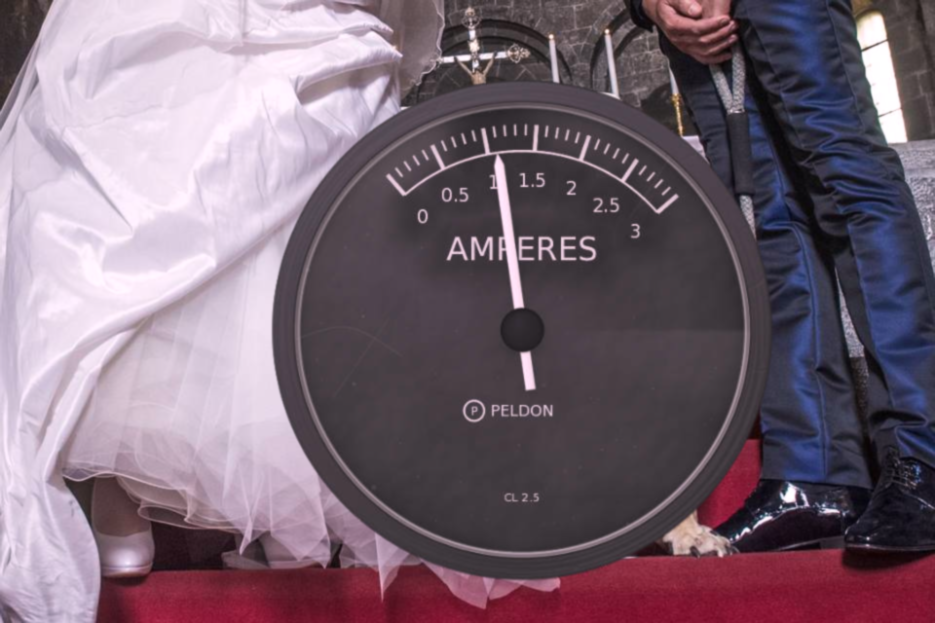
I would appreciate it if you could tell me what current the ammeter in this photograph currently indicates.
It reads 1.1 A
